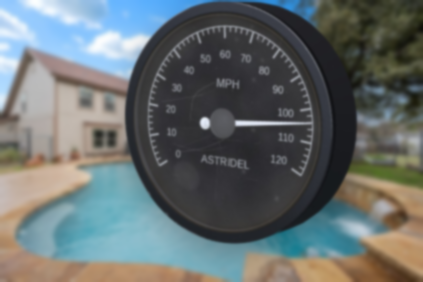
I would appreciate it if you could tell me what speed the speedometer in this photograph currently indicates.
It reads 104 mph
